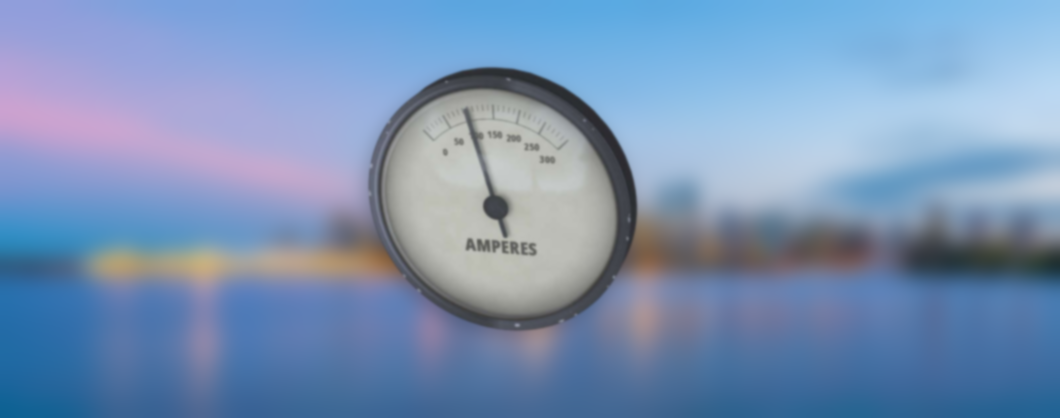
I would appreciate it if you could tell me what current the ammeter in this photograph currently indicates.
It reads 100 A
